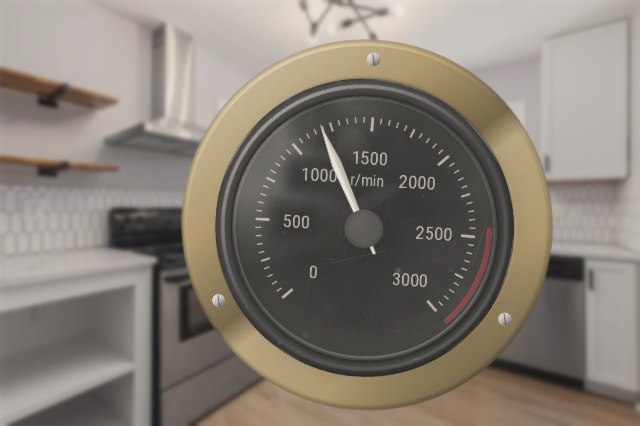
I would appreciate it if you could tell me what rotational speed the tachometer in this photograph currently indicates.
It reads 1200 rpm
